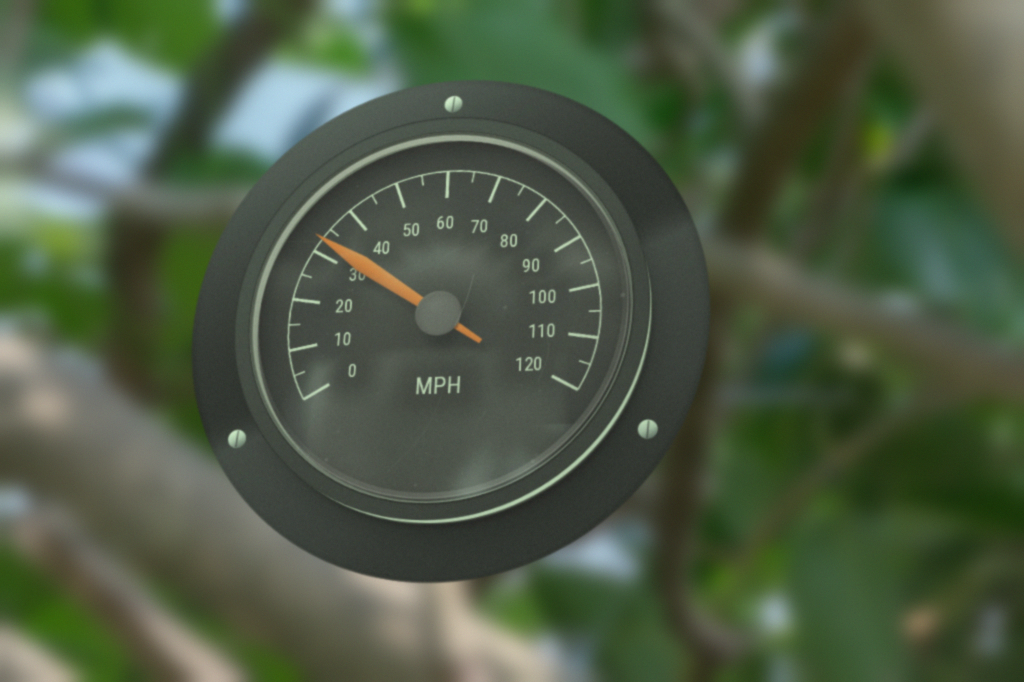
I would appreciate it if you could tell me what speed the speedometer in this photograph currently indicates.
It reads 32.5 mph
